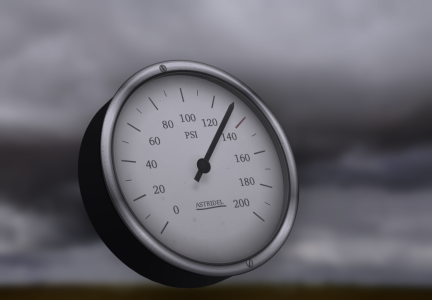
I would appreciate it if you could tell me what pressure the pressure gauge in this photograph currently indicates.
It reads 130 psi
